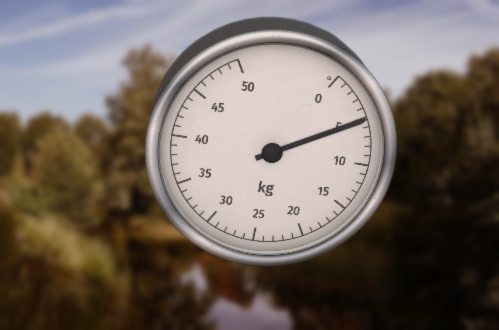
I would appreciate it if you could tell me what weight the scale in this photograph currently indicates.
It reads 5 kg
